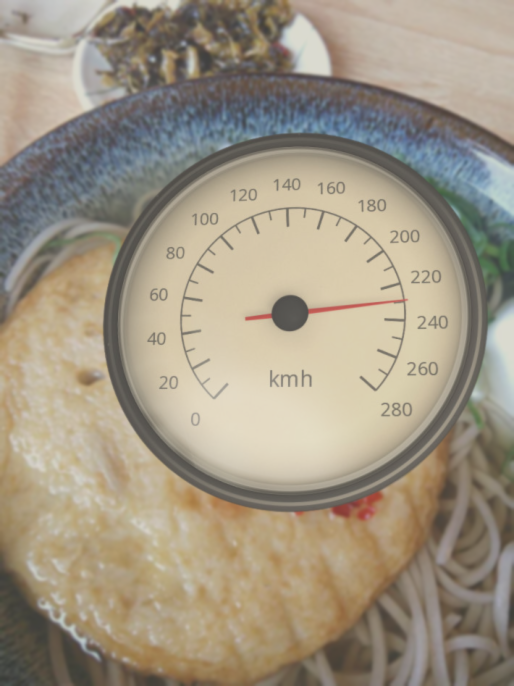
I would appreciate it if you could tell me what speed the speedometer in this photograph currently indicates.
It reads 230 km/h
